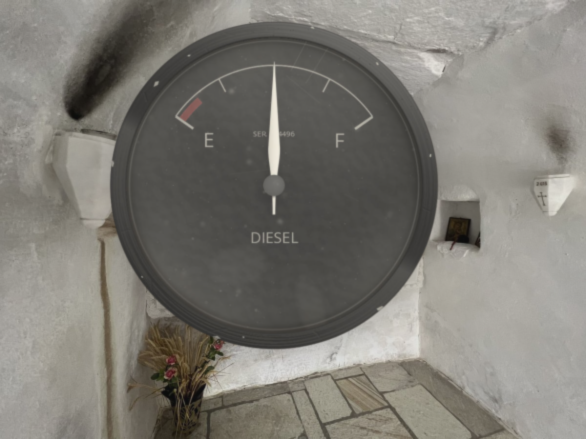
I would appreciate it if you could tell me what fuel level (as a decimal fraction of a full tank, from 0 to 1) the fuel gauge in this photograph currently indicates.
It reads 0.5
